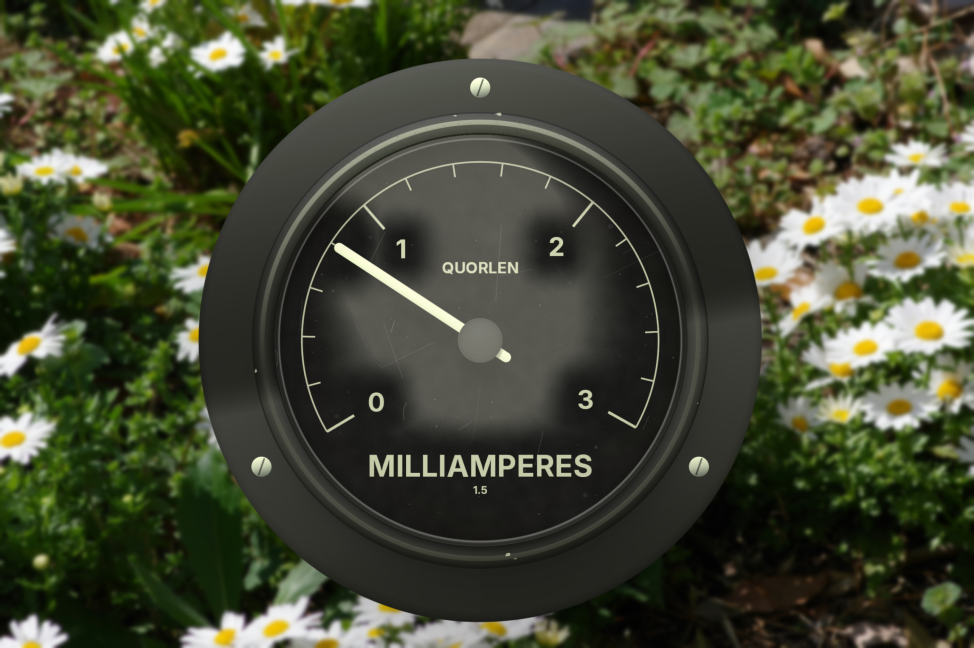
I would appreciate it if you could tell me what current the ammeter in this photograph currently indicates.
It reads 0.8 mA
